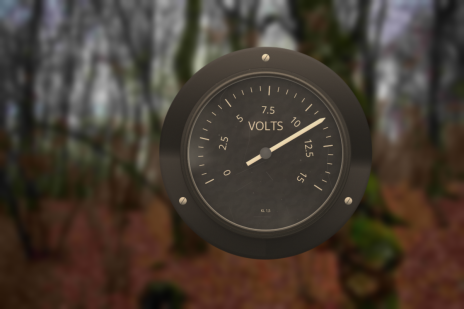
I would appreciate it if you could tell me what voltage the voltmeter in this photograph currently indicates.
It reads 11 V
